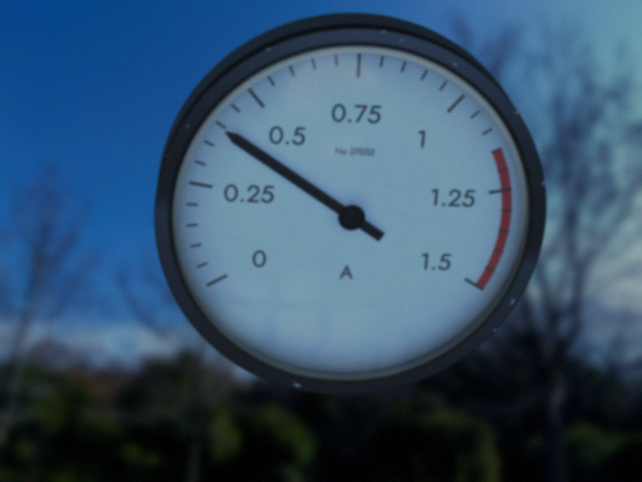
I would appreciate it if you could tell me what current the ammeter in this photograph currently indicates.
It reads 0.4 A
